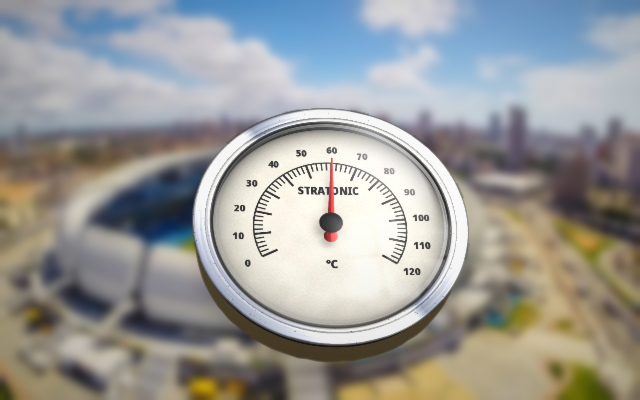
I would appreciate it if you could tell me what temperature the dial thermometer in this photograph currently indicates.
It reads 60 °C
